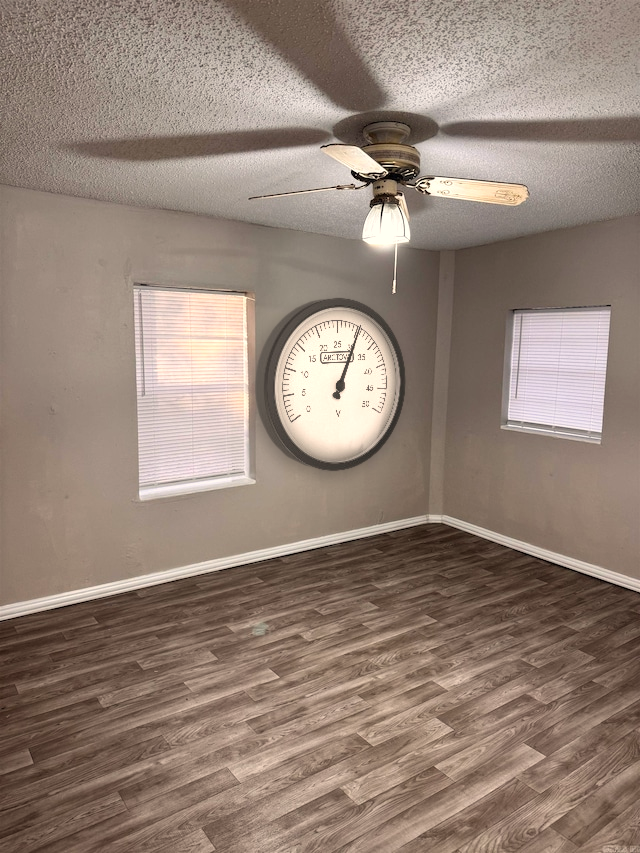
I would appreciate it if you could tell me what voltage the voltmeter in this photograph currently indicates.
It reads 30 V
